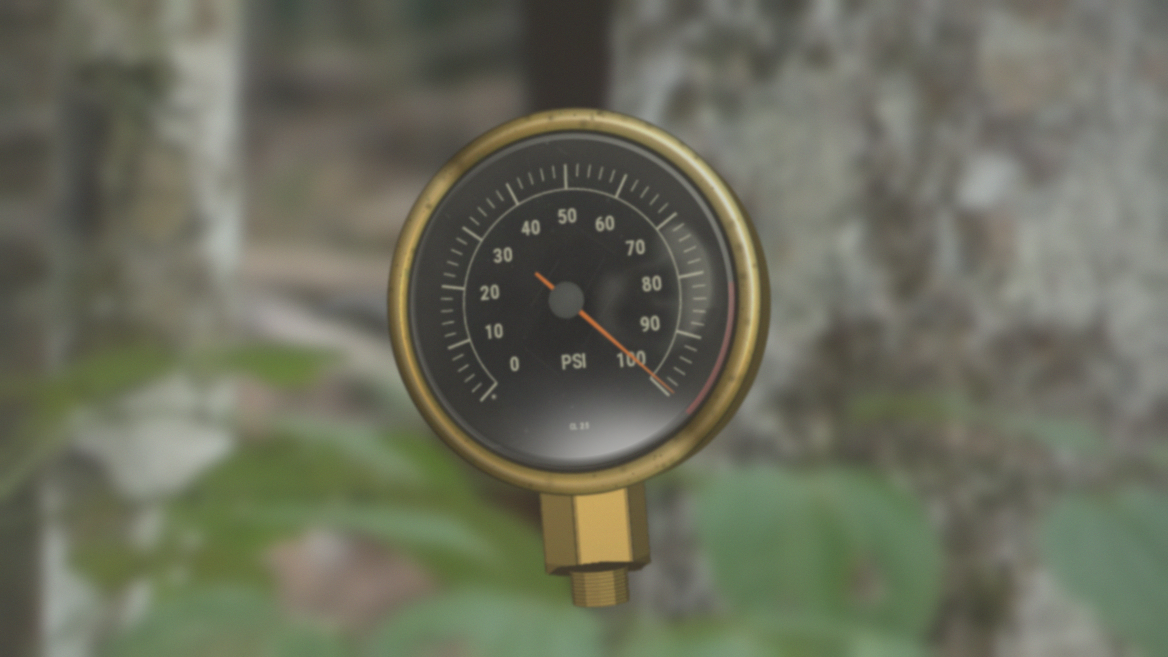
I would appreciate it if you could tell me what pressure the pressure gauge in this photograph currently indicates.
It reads 99 psi
